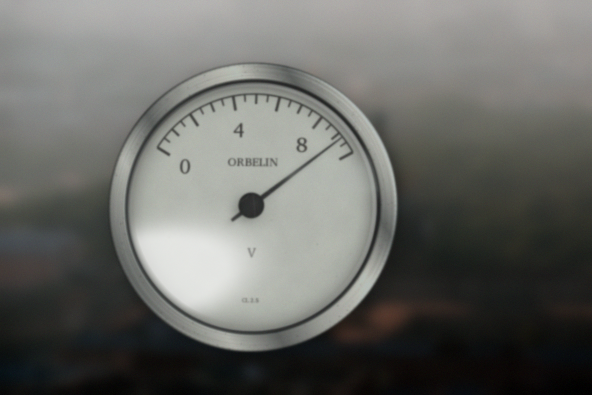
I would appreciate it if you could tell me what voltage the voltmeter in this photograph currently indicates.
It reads 9.25 V
